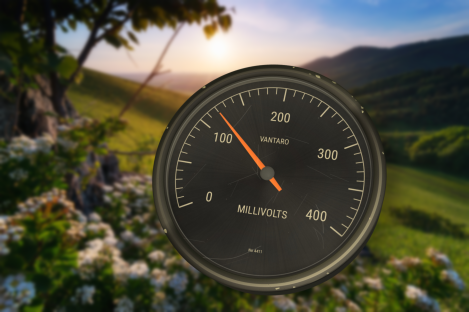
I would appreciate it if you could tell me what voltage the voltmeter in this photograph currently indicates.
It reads 120 mV
